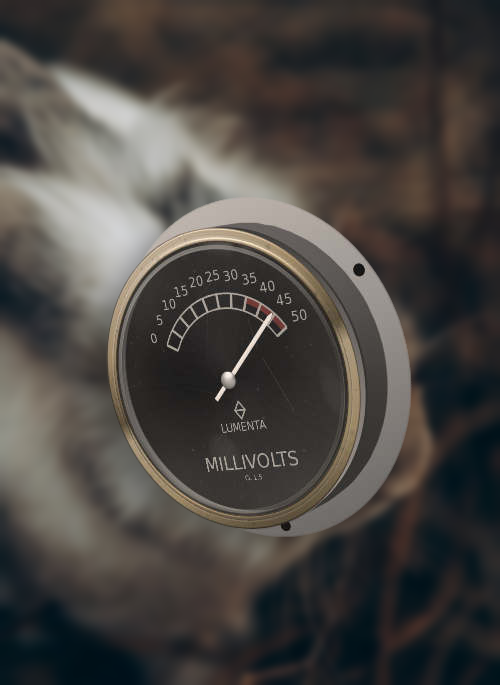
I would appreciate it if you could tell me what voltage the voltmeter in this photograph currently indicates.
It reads 45 mV
